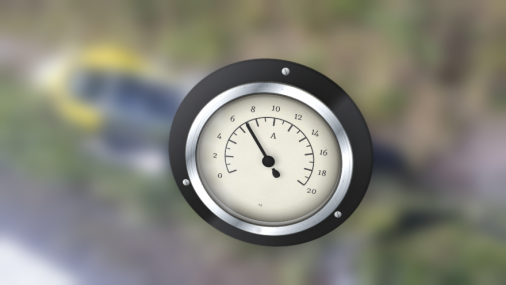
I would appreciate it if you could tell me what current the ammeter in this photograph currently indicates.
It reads 7 A
